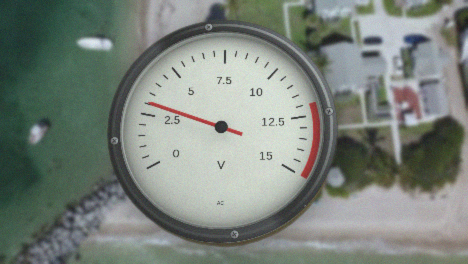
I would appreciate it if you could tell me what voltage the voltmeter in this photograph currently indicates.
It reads 3 V
